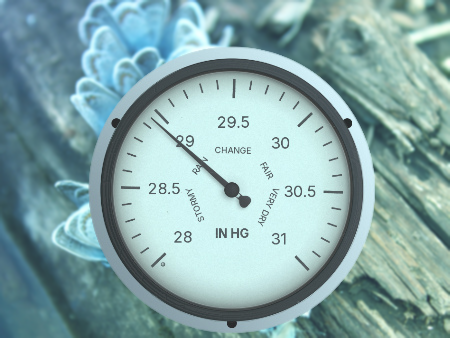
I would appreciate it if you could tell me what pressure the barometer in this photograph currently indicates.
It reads 28.95 inHg
